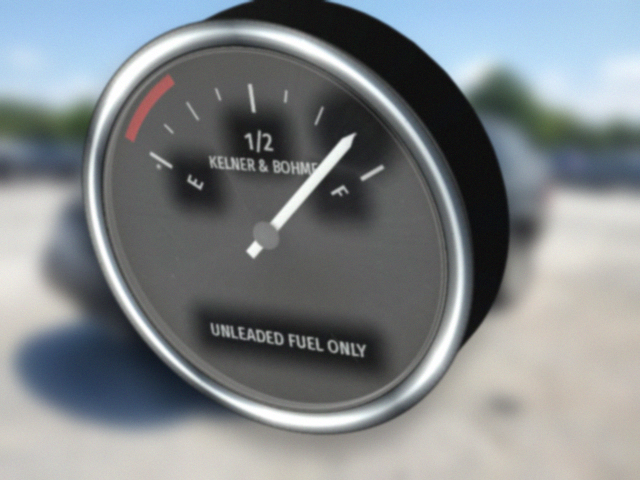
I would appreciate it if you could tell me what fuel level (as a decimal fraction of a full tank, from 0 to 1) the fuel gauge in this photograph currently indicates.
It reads 0.875
